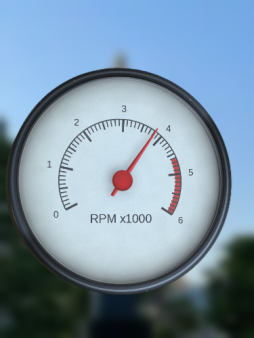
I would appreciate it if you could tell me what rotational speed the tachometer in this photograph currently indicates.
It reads 3800 rpm
